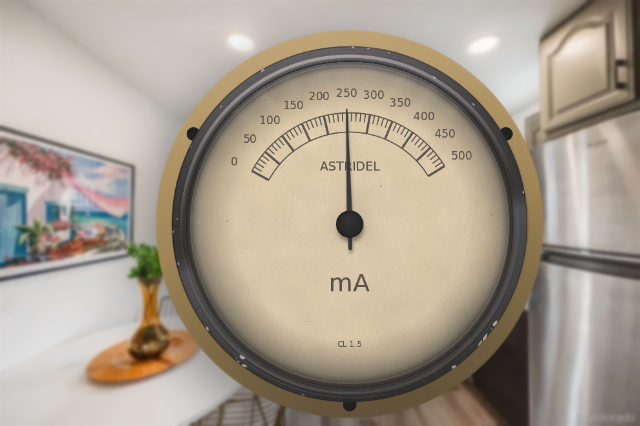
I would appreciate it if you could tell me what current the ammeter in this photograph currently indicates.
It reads 250 mA
